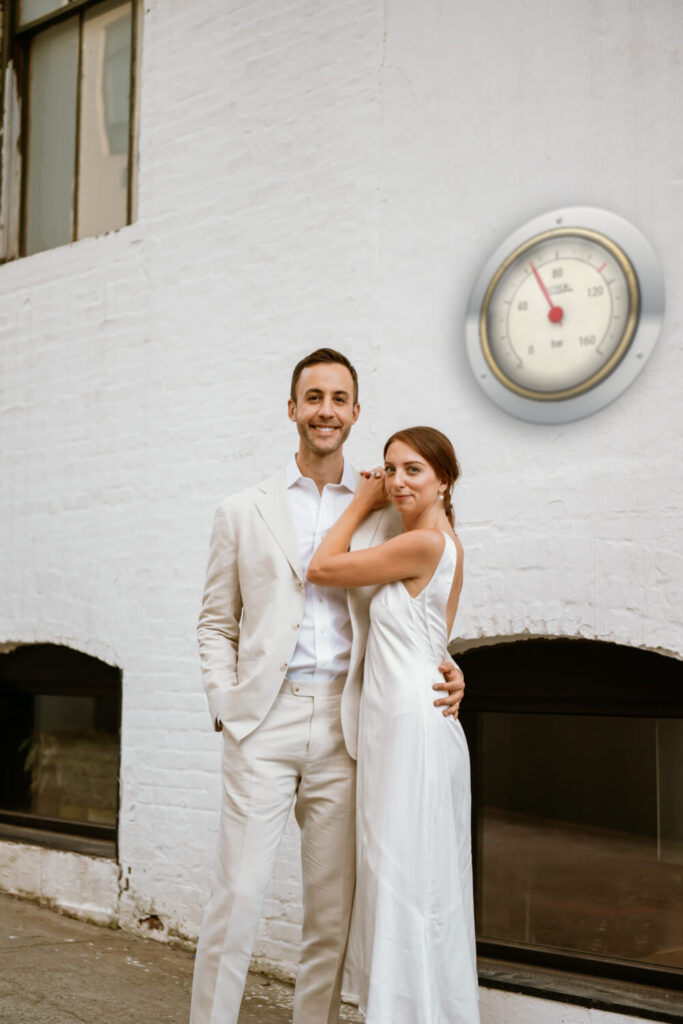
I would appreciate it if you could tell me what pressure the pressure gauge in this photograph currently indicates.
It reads 65 bar
